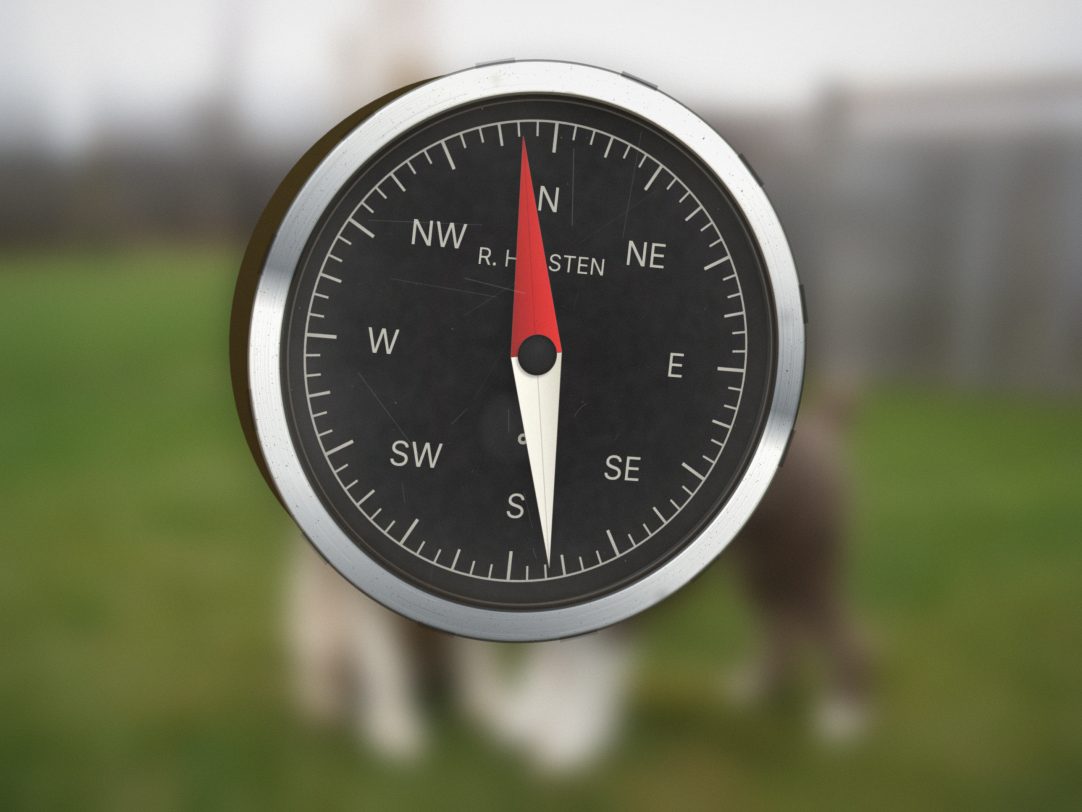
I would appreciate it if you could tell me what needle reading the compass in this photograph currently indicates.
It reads 350 °
